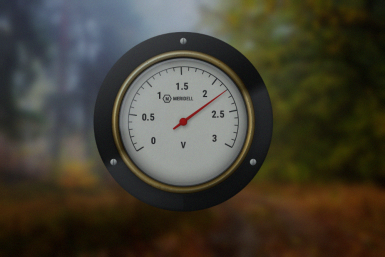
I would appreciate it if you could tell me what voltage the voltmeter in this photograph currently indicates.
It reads 2.2 V
